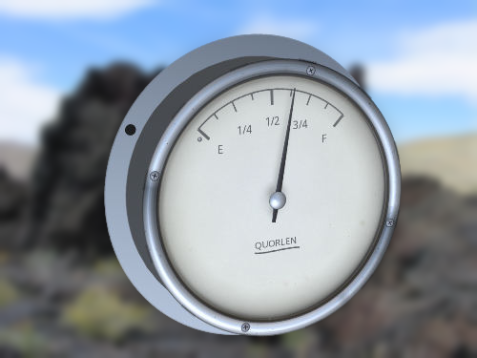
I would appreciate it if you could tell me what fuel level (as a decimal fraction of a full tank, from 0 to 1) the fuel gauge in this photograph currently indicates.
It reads 0.625
